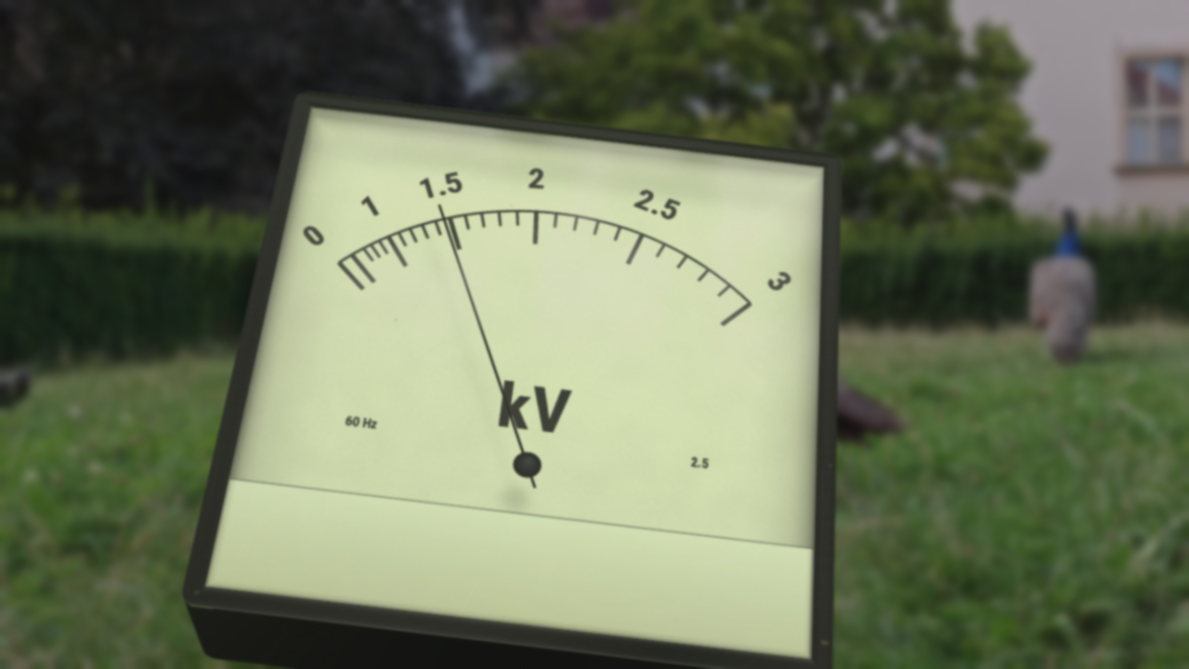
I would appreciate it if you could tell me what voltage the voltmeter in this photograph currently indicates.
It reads 1.45 kV
